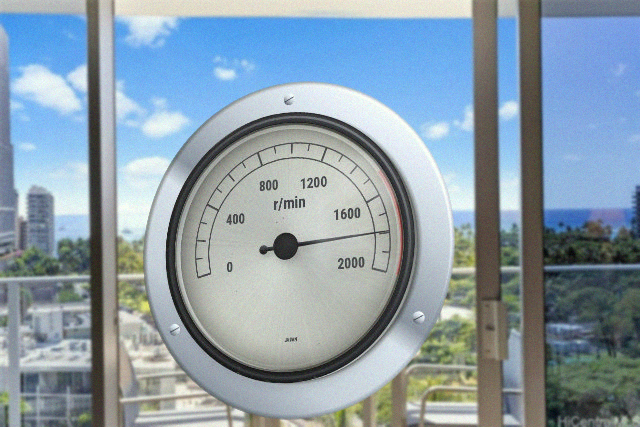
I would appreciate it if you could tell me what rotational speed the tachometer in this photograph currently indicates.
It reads 1800 rpm
